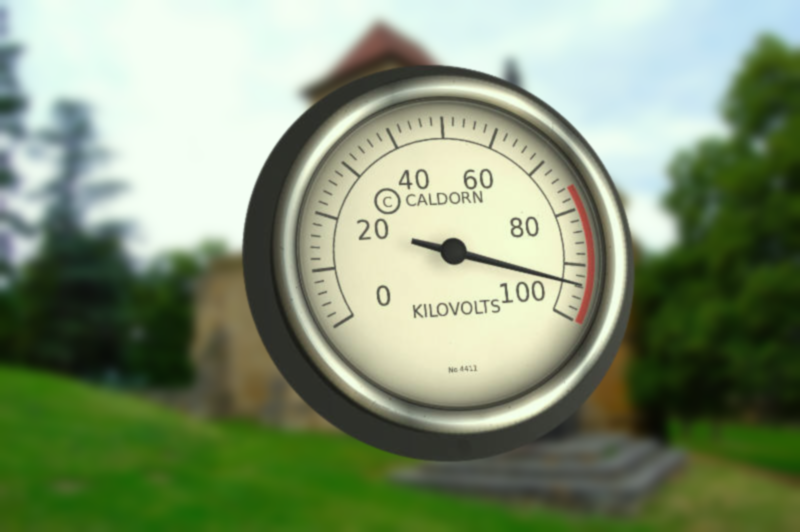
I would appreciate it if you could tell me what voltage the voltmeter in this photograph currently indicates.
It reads 94 kV
